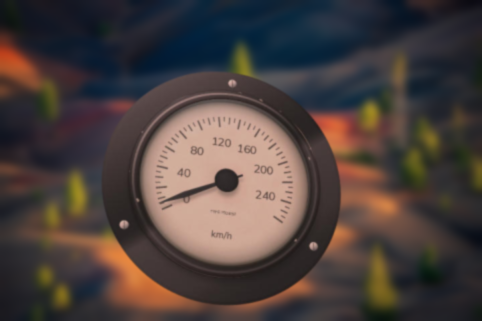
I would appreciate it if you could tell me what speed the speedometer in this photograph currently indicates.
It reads 5 km/h
